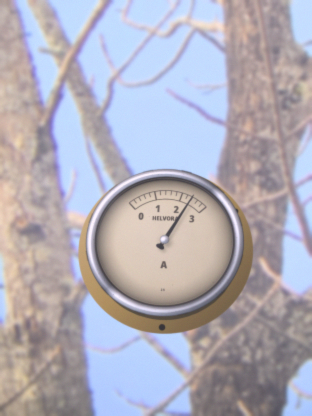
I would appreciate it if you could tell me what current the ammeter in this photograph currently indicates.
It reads 2.4 A
